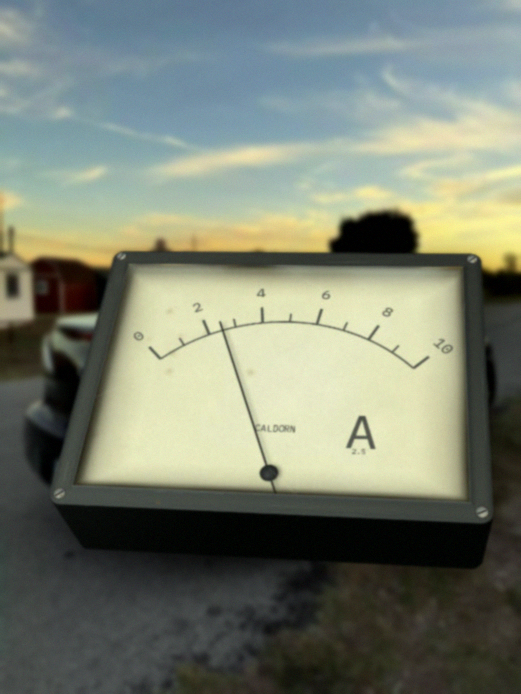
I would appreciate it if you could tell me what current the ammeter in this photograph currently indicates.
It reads 2.5 A
